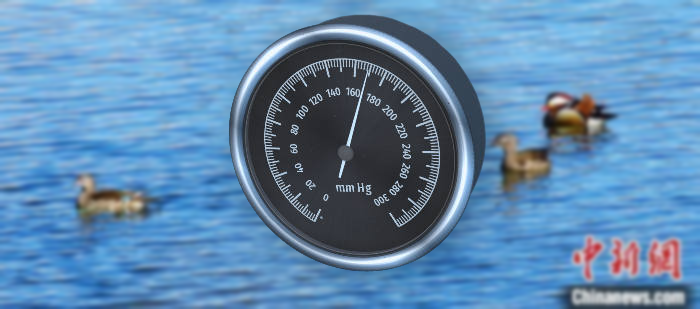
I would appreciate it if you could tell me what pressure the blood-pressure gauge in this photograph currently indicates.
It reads 170 mmHg
